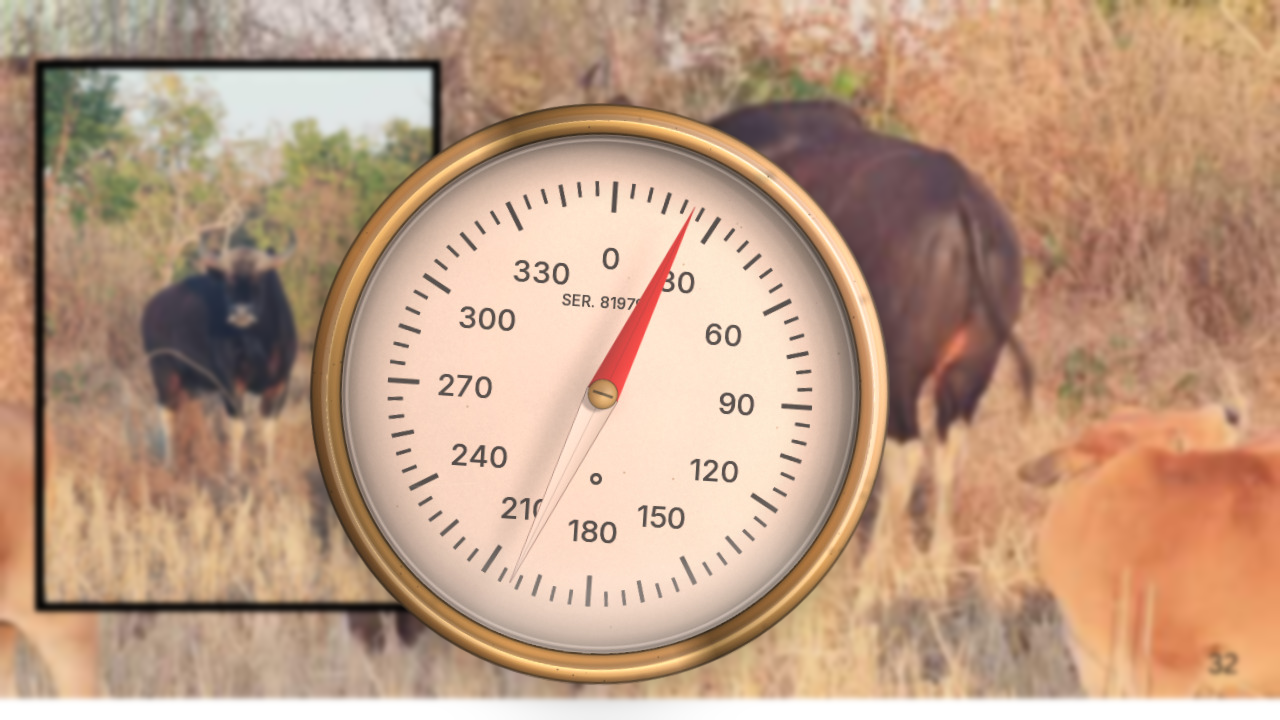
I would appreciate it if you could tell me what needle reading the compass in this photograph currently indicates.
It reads 22.5 °
